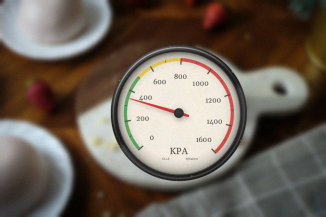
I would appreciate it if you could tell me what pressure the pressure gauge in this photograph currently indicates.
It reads 350 kPa
